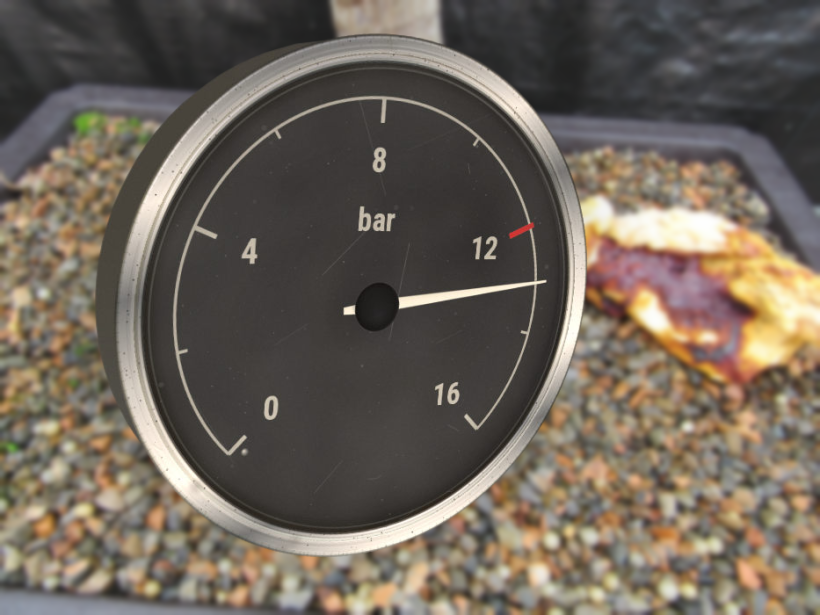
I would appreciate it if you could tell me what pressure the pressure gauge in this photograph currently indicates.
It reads 13 bar
